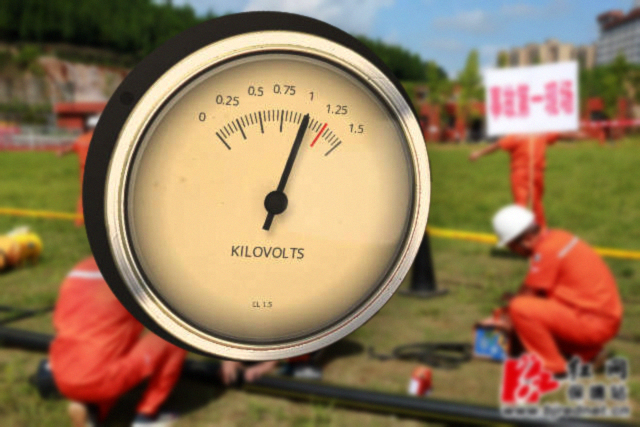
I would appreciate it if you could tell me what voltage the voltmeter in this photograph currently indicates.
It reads 1 kV
